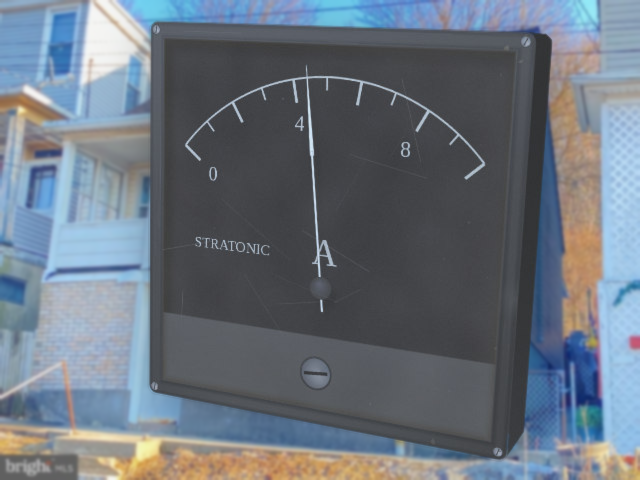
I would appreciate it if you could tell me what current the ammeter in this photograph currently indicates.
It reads 4.5 A
